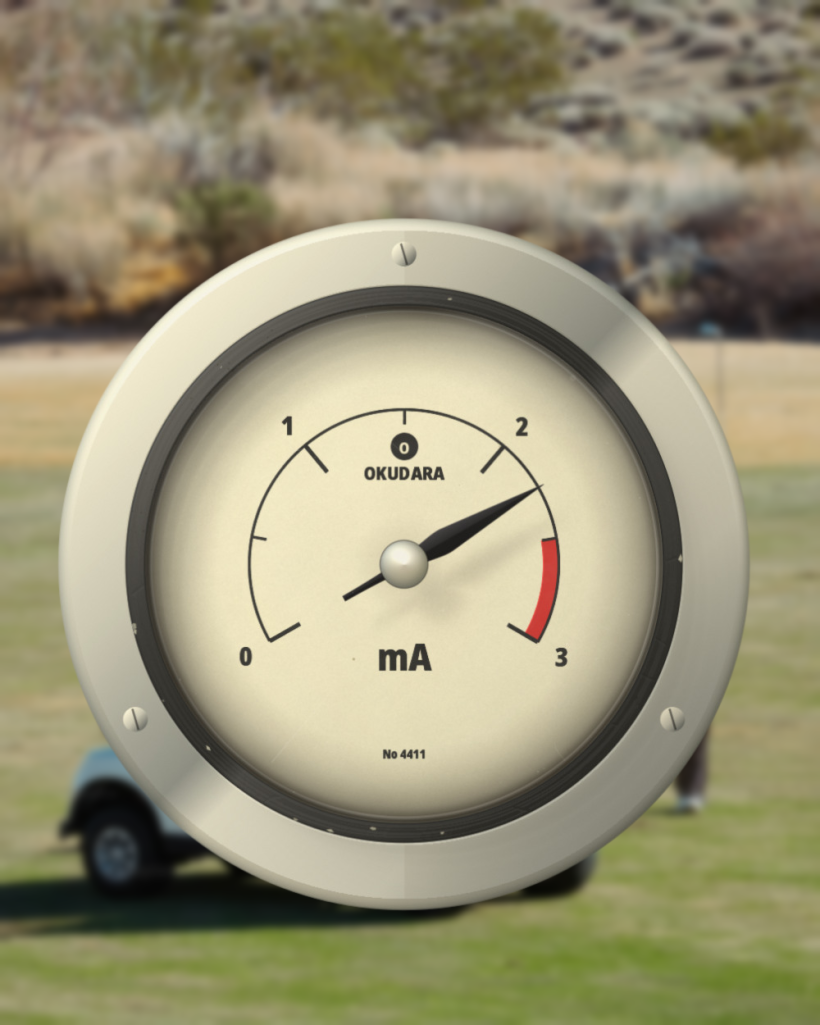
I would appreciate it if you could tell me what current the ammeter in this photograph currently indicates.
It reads 2.25 mA
